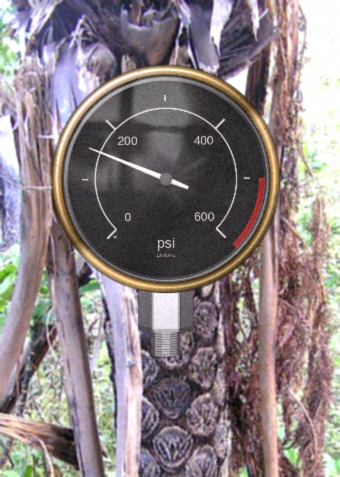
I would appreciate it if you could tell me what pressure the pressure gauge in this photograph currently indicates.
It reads 150 psi
